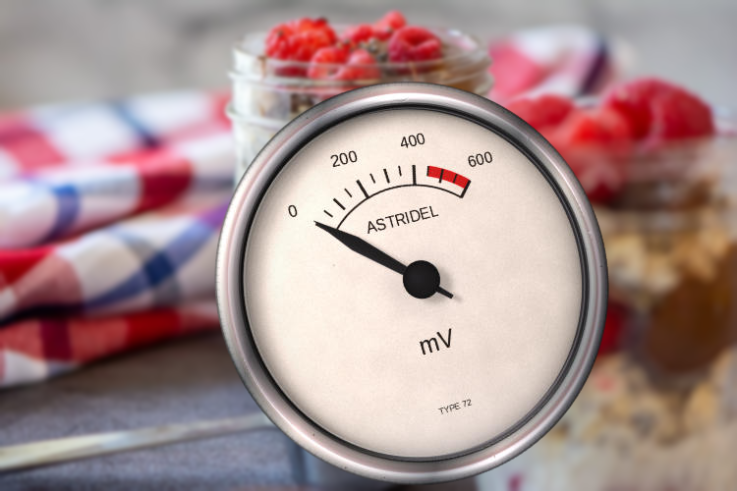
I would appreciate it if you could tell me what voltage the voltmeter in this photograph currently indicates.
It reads 0 mV
